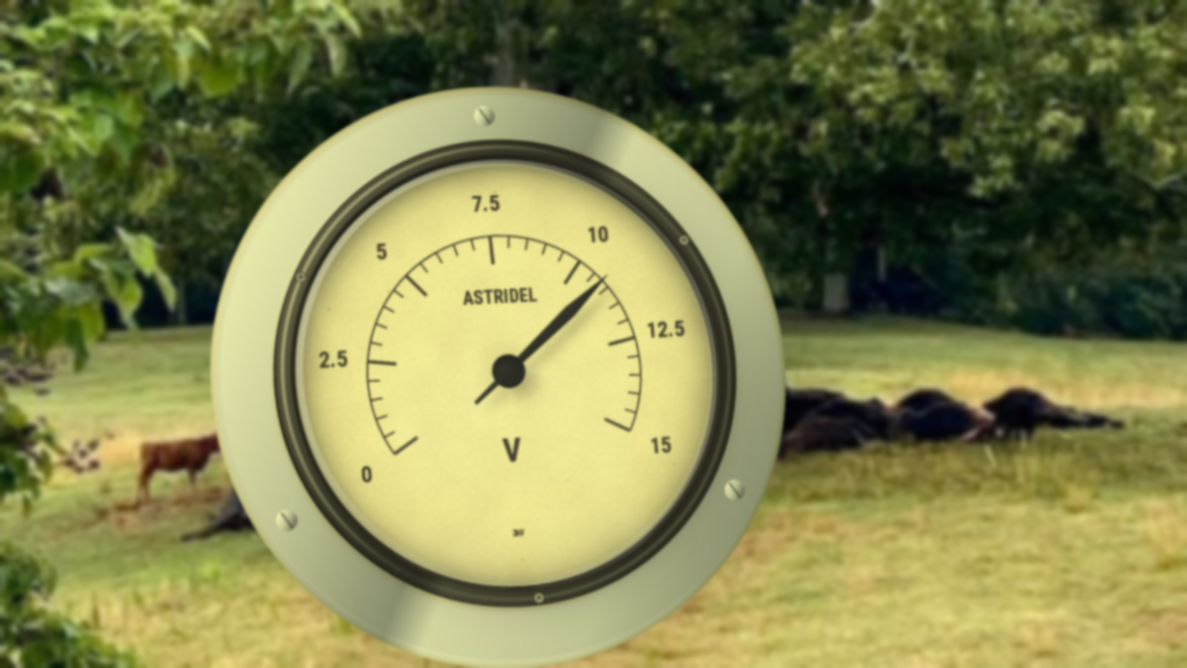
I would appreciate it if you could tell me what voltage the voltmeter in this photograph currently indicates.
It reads 10.75 V
